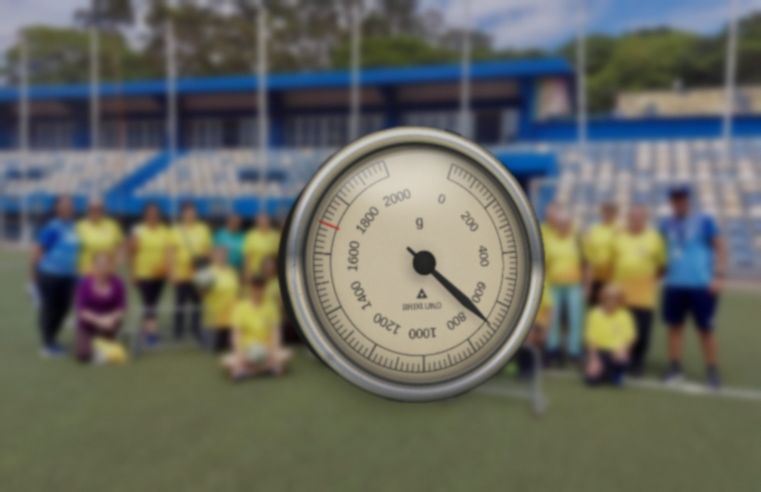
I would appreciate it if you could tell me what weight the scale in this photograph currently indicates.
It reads 700 g
